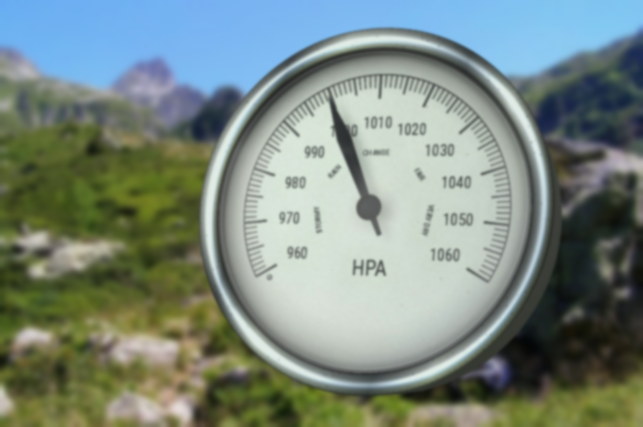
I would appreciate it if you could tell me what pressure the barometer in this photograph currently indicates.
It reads 1000 hPa
